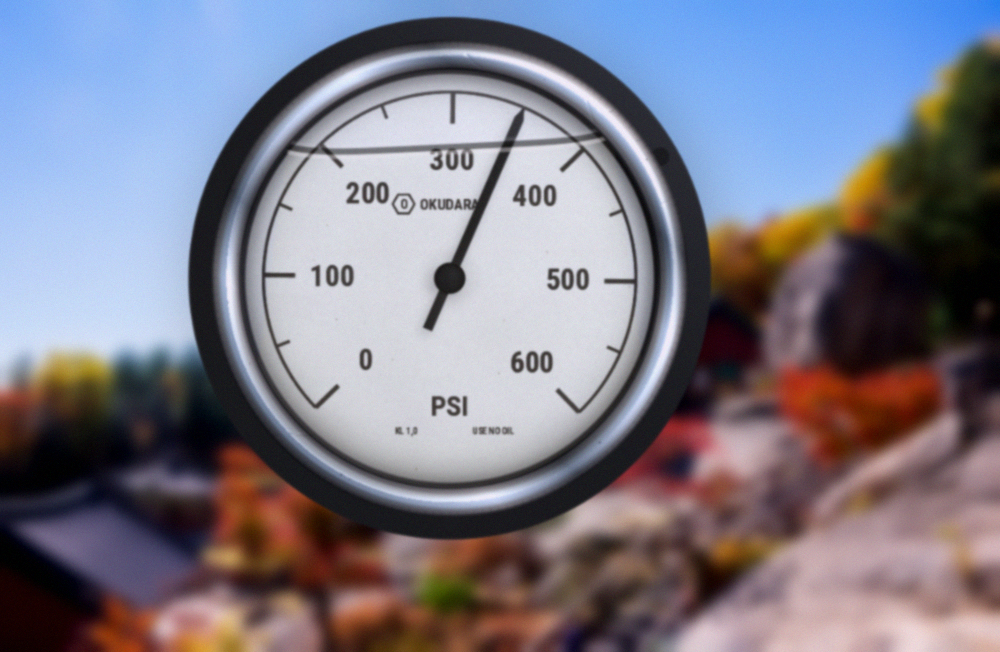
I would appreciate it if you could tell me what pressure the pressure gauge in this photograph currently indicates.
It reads 350 psi
